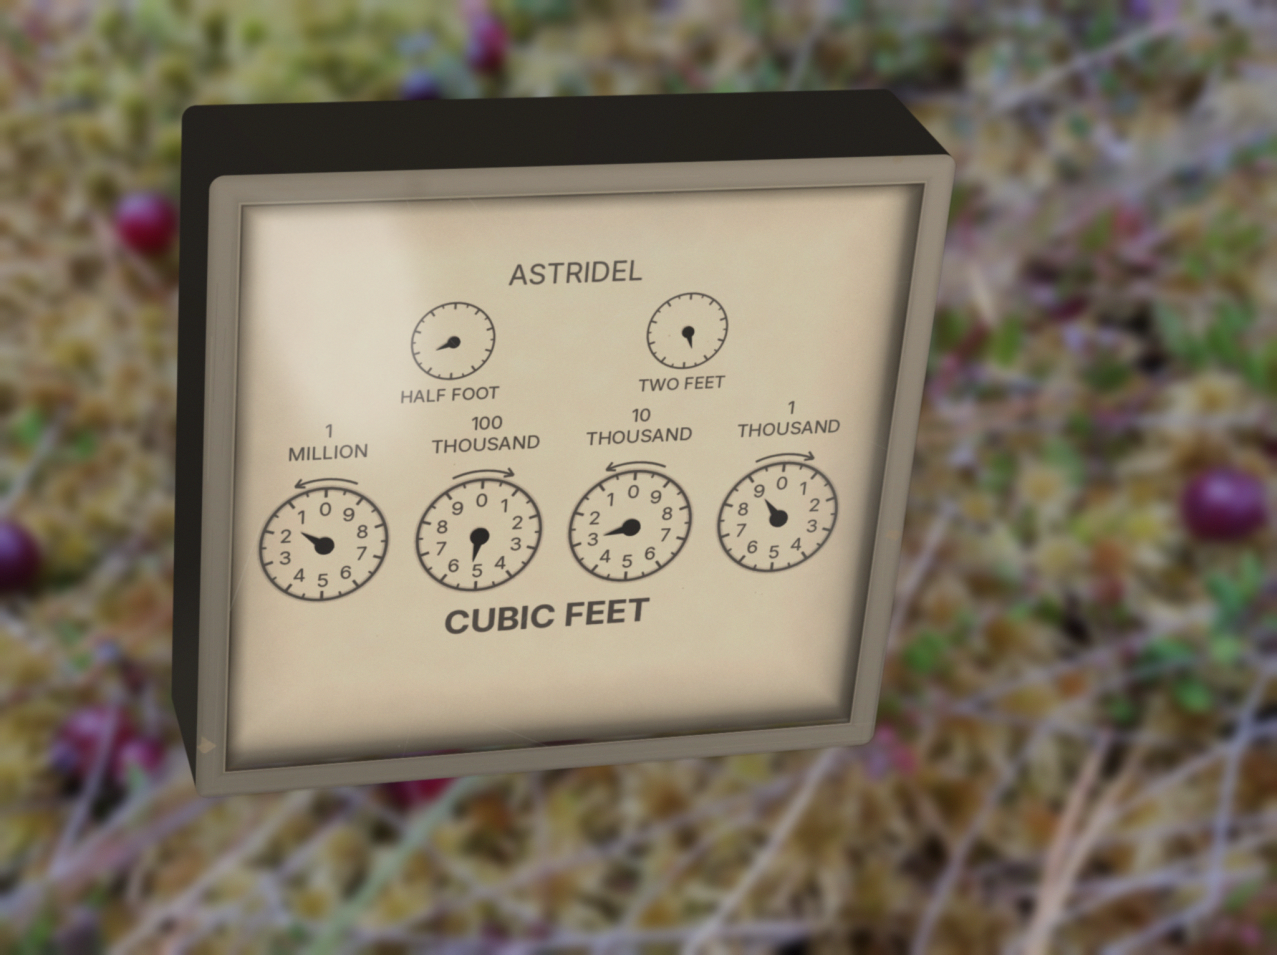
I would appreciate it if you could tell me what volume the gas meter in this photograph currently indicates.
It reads 152900 ft³
